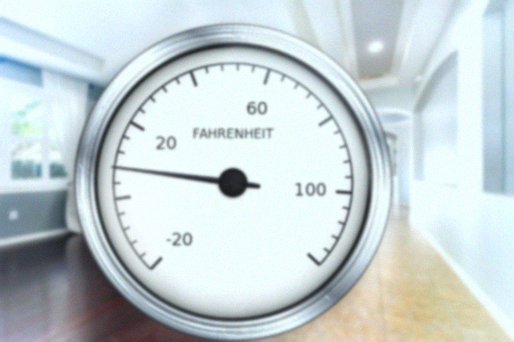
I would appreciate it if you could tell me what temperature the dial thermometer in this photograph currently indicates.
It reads 8 °F
